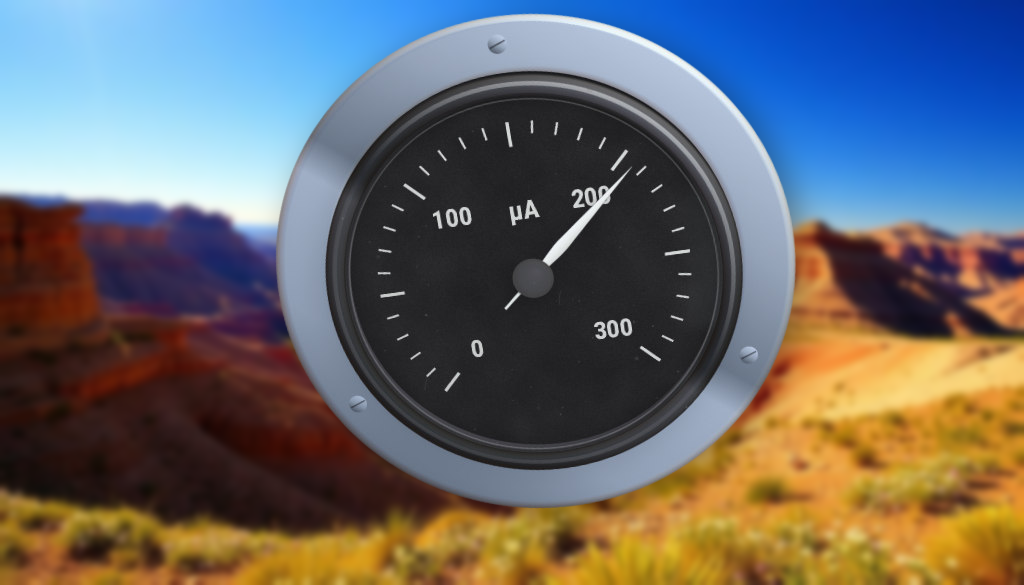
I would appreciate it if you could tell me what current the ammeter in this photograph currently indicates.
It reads 205 µA
